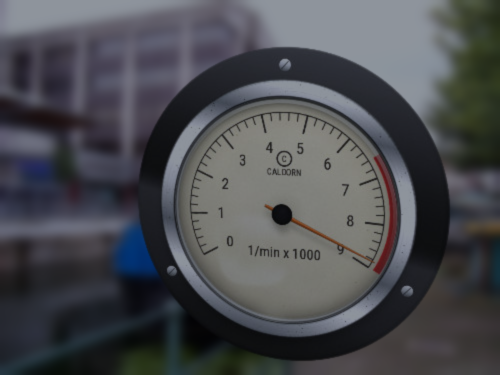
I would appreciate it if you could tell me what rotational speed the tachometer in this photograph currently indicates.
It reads 8800 rpm
